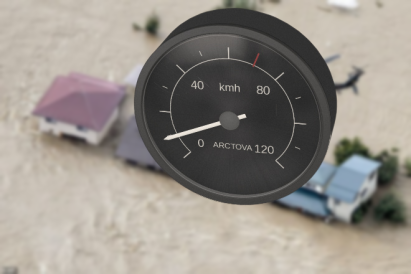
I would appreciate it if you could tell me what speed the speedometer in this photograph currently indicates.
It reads 10 km/h
